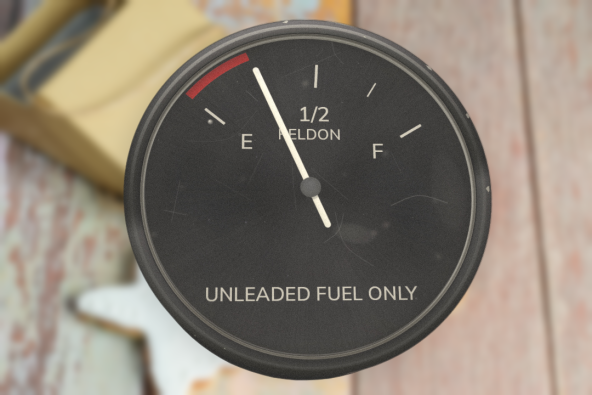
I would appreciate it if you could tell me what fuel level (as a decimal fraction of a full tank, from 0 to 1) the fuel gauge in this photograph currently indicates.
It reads 0.25
